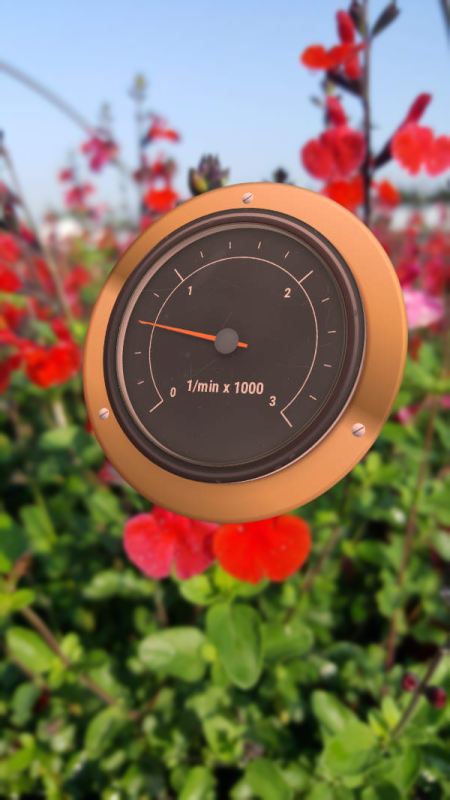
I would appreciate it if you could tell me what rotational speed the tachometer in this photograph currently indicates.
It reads 600 rpm
